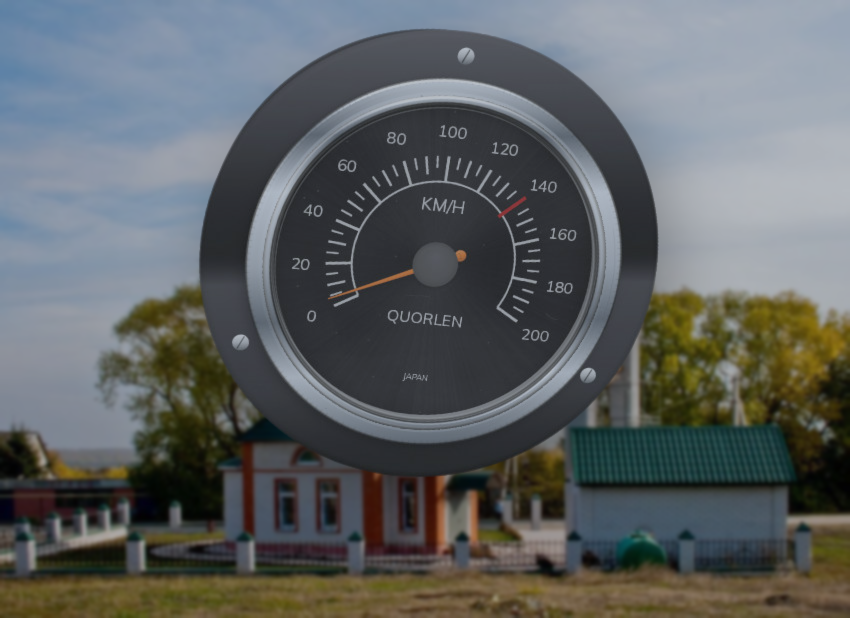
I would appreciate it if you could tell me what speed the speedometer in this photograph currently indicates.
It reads 5 km/h
